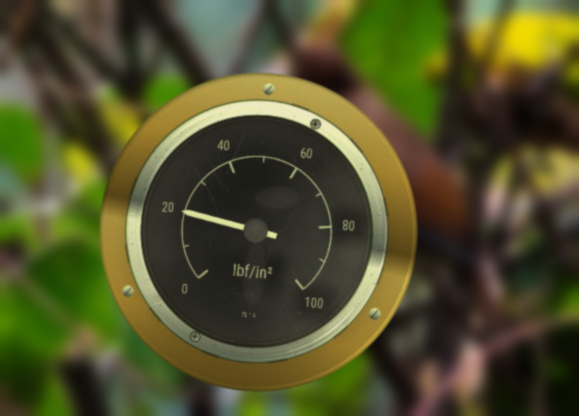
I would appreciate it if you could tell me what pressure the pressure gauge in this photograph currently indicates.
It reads 20 psi
